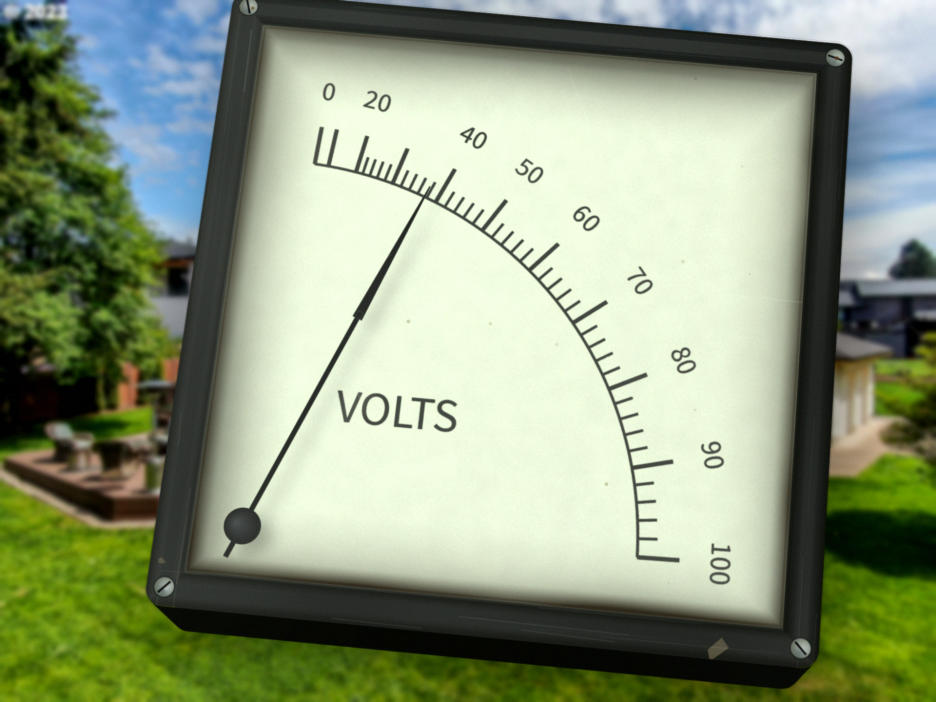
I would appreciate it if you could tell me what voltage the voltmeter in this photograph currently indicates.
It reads 38 V
